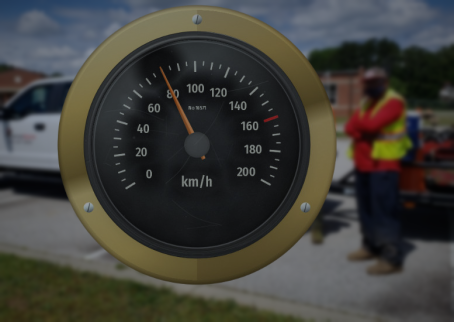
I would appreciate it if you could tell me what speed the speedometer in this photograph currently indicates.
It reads 80 km/h
